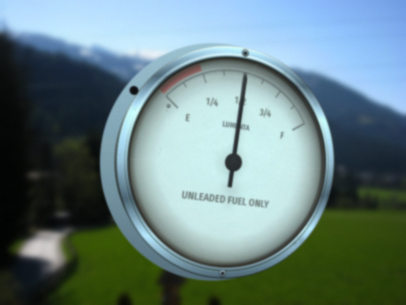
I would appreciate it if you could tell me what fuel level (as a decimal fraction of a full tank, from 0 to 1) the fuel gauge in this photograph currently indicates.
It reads 0.5
